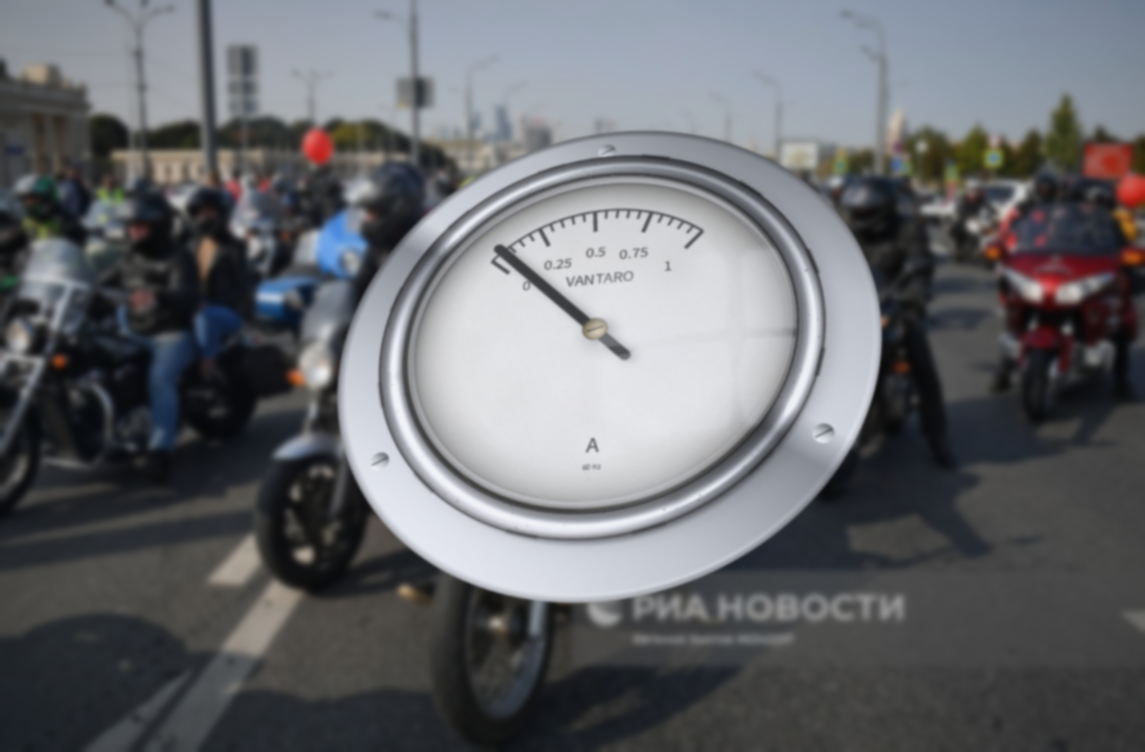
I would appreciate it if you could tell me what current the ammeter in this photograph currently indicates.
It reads 0.05 A
